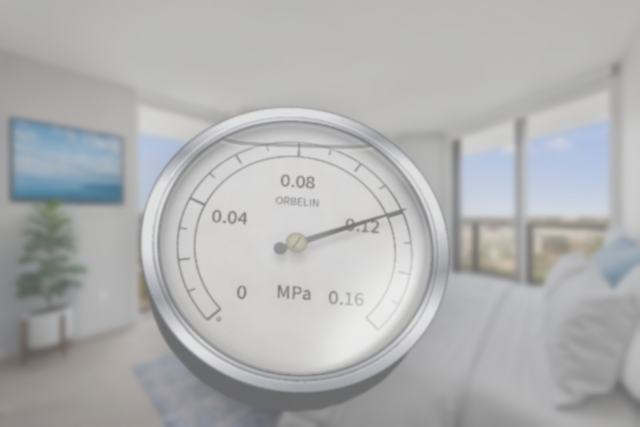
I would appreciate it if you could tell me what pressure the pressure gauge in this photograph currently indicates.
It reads 0.12 MPa
